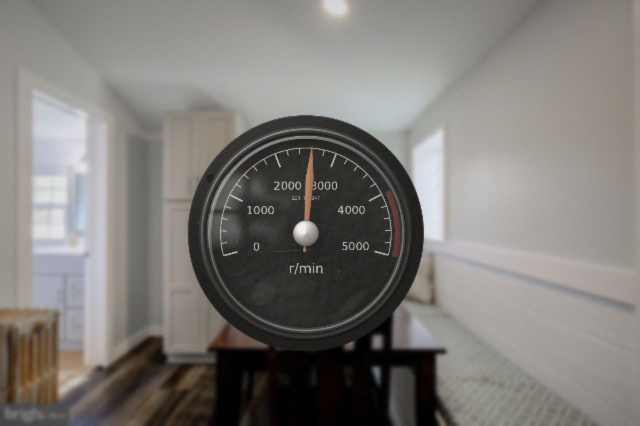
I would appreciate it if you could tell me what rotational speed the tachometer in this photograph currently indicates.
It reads 2600 rpm
